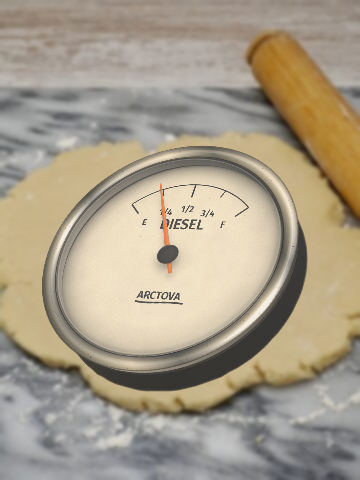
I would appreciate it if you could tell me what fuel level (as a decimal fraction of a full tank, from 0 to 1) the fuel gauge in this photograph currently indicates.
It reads 0.25
